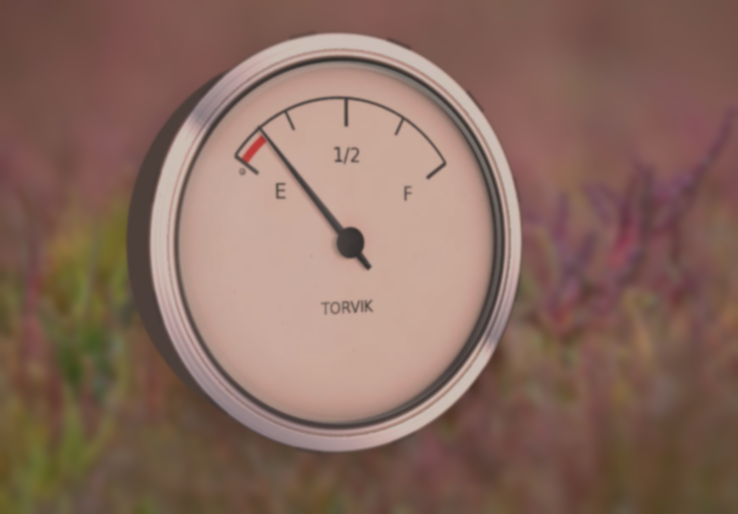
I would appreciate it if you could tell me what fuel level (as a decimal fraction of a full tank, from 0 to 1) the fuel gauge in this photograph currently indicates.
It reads 0.125
